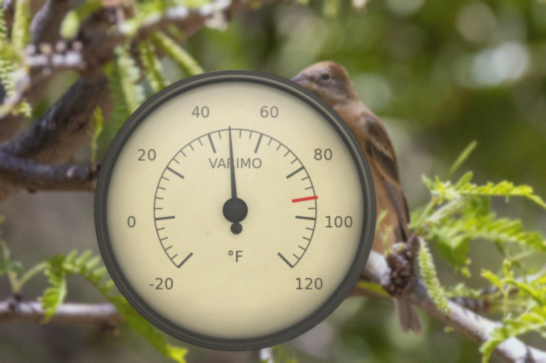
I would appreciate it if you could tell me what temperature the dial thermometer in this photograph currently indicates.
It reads 48 °F
